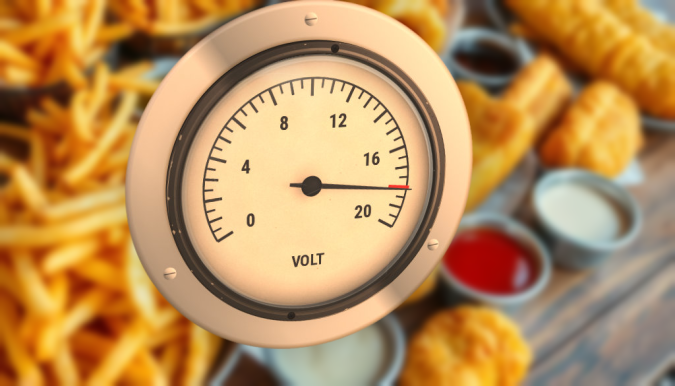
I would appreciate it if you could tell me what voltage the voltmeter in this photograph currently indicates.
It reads 18 V
